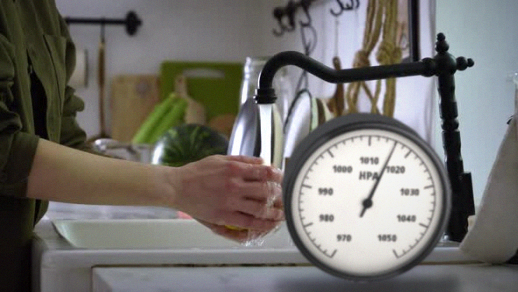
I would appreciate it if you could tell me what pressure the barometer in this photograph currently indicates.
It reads 1016 hPa
